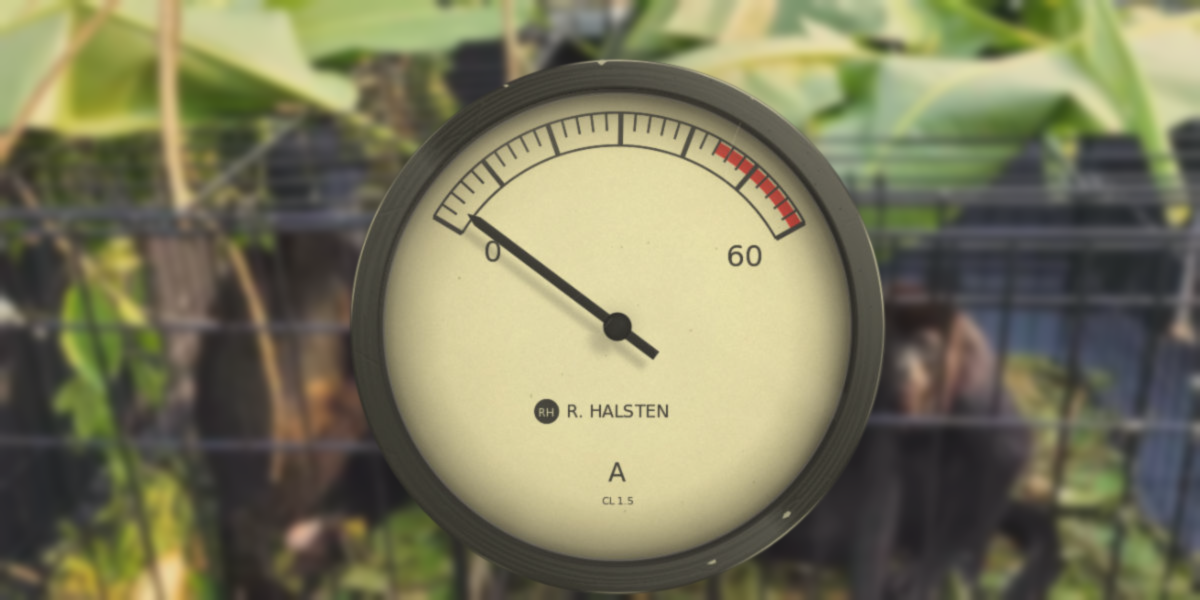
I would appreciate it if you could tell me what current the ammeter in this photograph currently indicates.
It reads 3 A
